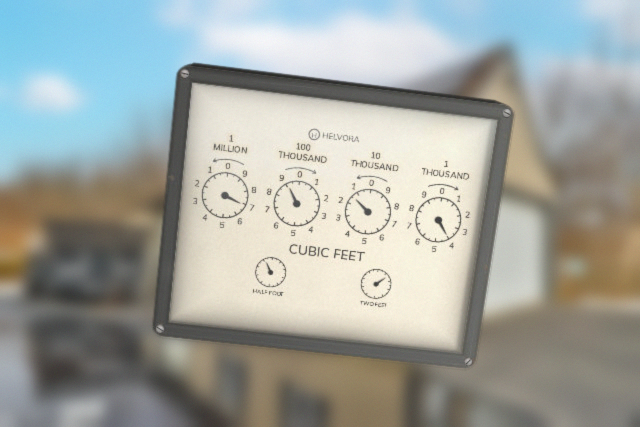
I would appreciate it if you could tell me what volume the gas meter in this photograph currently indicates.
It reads 691400 ft³
